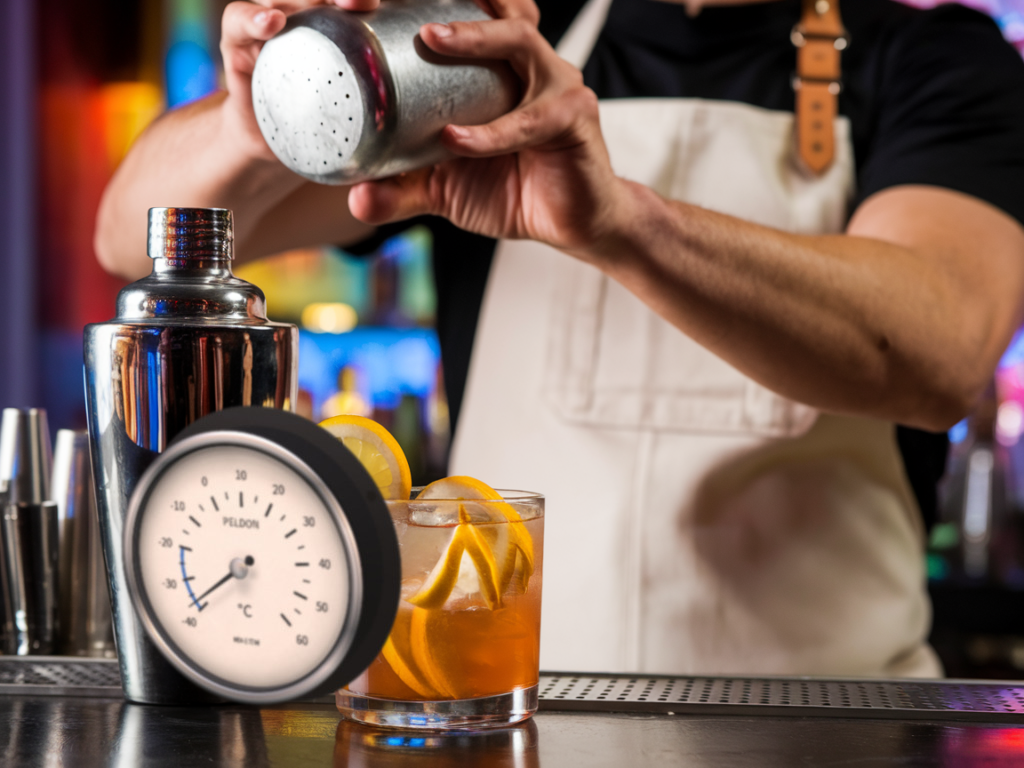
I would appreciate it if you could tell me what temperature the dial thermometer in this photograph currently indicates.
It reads -37.5 °C
